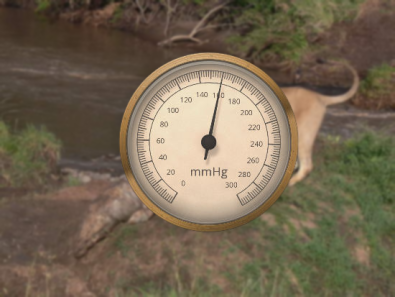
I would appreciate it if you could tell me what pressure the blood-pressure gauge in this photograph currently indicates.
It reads 160 mmHg
